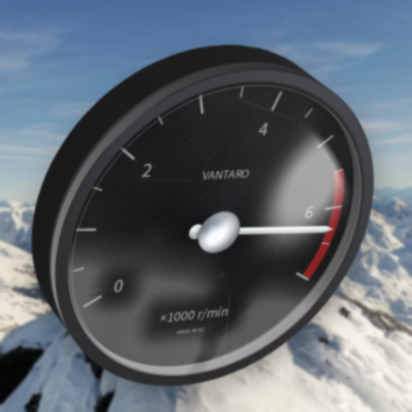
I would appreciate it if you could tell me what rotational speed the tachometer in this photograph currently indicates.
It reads 6250 rpm
